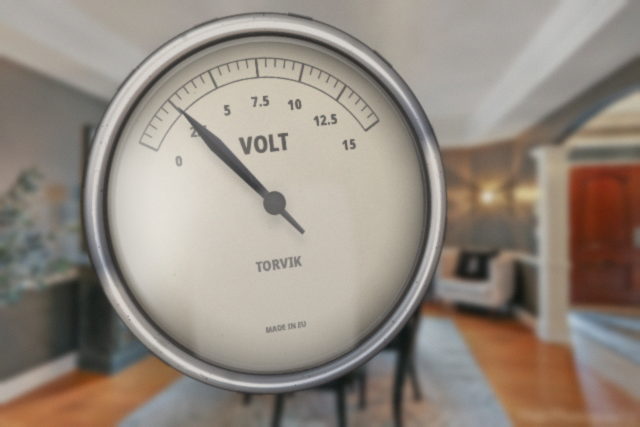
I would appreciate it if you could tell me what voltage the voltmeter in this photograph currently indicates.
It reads 2.5 V
